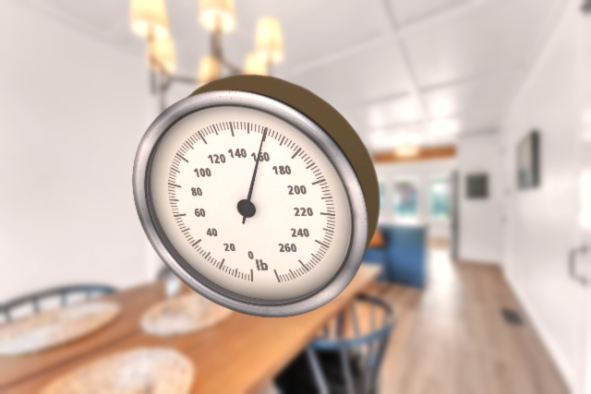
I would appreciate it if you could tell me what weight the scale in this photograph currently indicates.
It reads 160 lb
